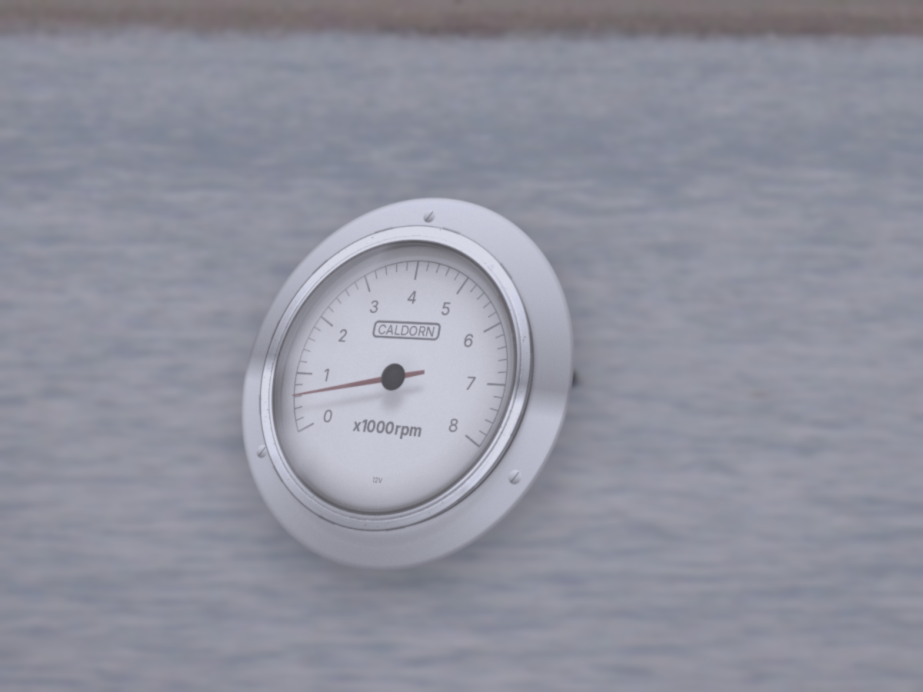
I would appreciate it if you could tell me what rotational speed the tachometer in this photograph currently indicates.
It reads 600 rpm
